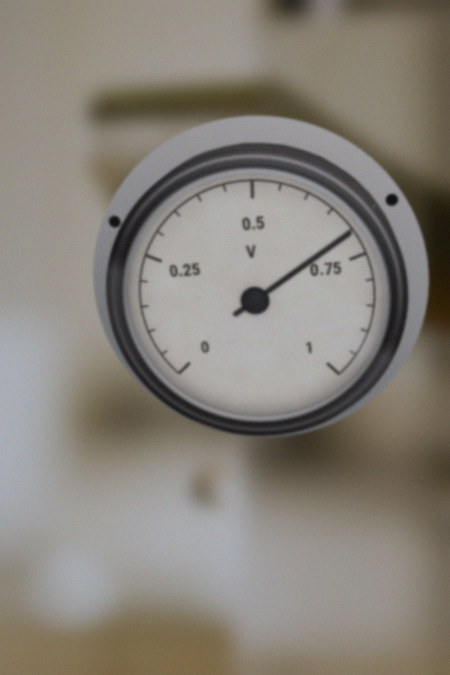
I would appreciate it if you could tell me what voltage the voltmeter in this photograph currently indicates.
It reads 0.7 V
